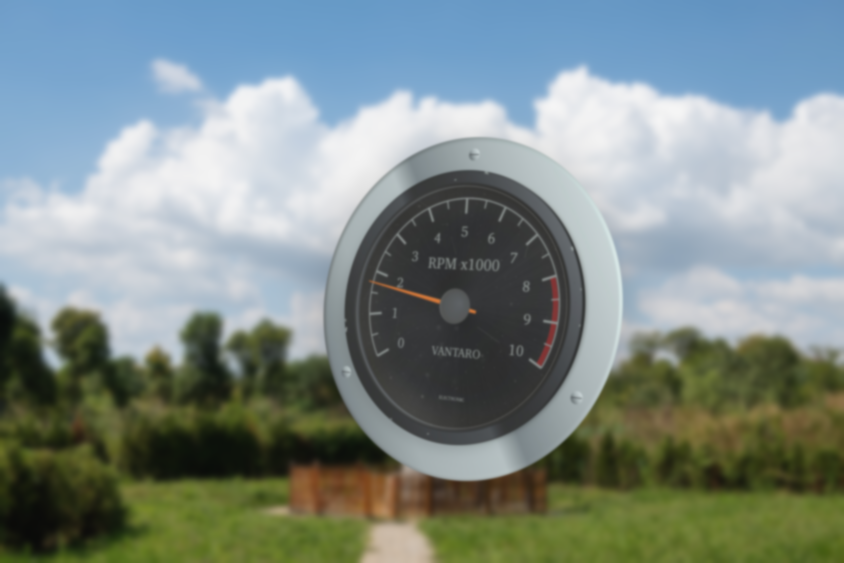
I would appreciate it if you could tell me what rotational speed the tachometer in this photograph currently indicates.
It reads 1750 rpm
